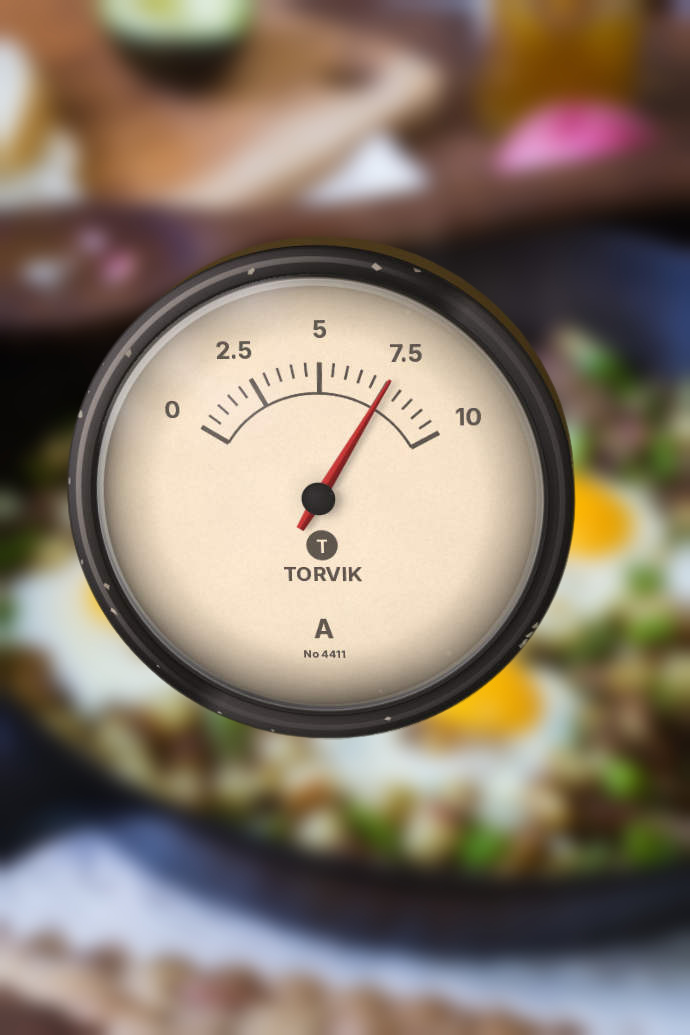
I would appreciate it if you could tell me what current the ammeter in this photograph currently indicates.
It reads 7.5 A
